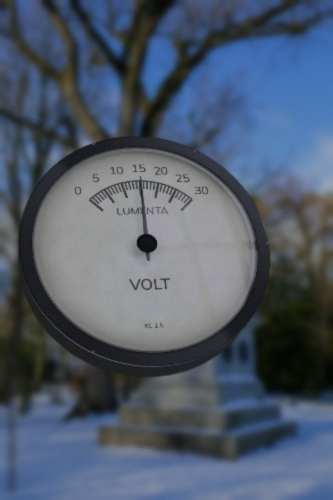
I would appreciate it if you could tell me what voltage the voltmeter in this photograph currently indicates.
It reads 15 V
